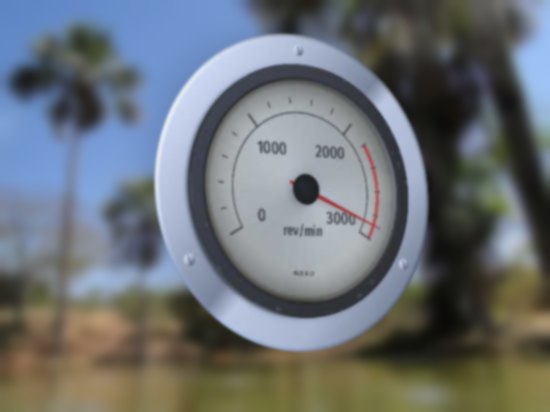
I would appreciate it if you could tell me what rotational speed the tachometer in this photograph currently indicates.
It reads 2900 rpm
